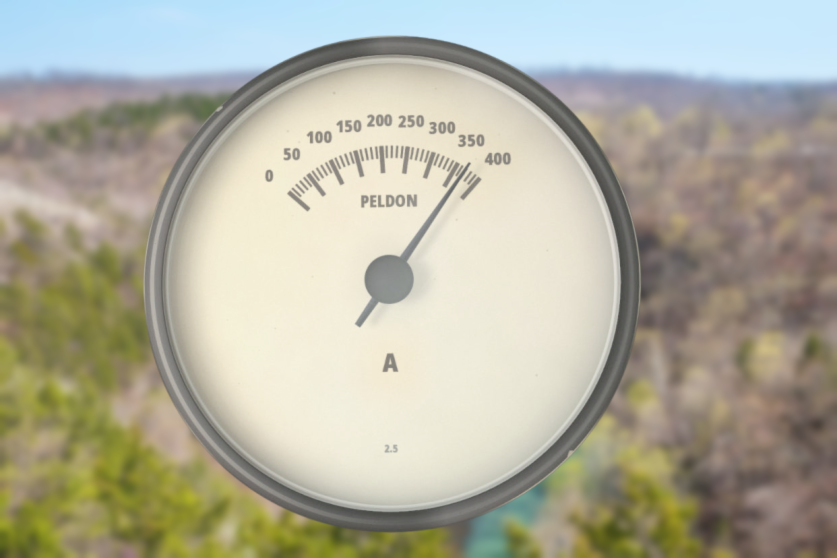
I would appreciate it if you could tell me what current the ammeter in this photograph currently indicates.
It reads 370 A
